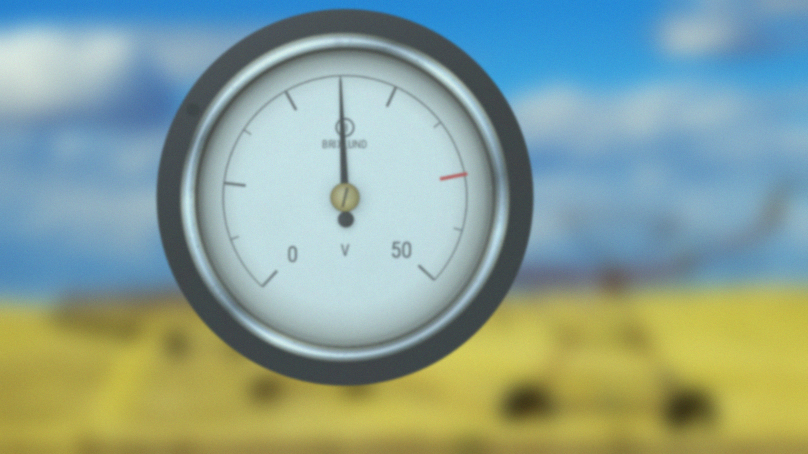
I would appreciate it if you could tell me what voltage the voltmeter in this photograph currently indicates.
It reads 25 V
